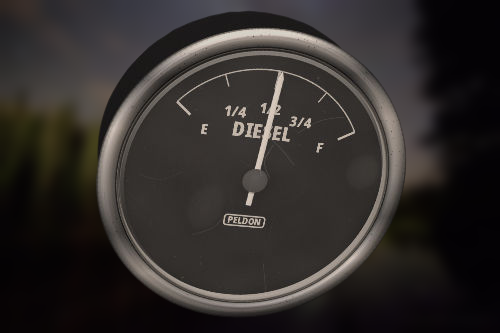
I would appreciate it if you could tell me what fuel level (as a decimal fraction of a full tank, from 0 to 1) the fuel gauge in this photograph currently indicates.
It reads 0.5
